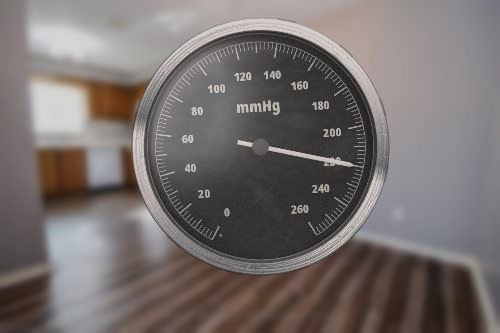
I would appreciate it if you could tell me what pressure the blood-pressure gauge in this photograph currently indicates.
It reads 220 mmHg
